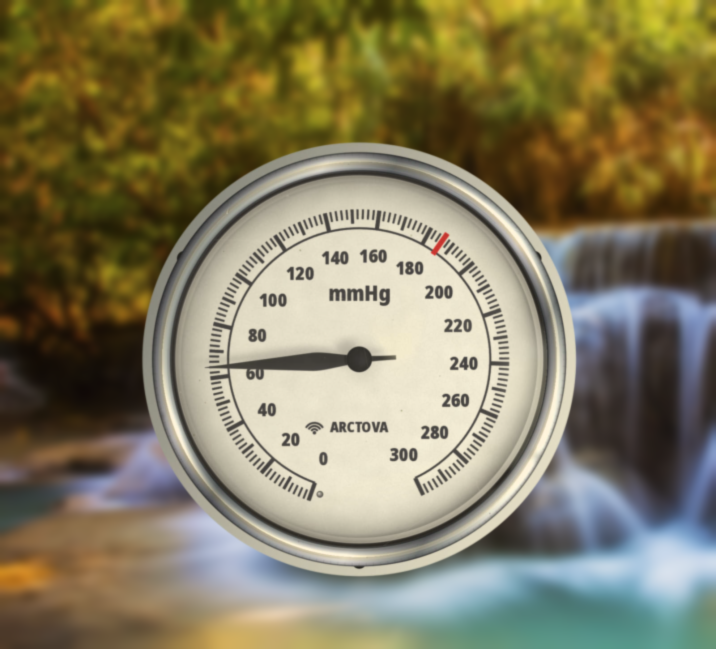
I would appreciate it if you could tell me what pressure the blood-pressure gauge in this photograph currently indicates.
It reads 64 mmHg
